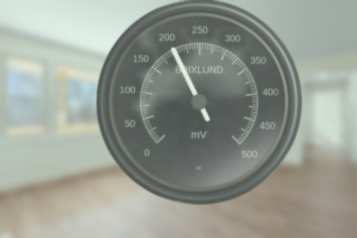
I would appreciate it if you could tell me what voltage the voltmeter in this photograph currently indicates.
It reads 200 mV
